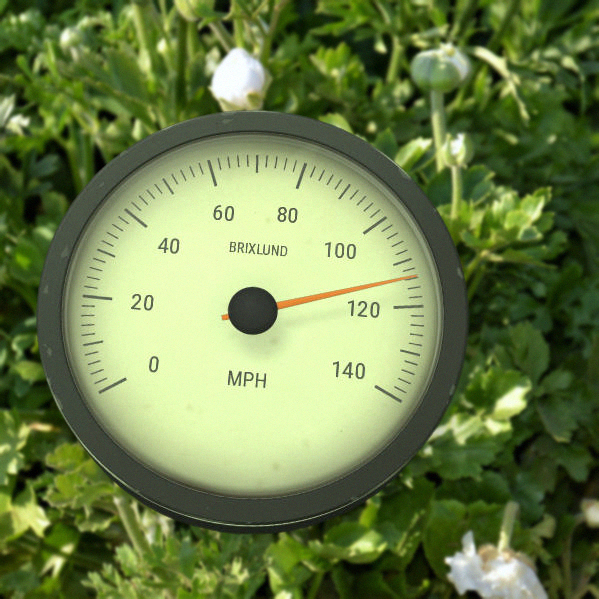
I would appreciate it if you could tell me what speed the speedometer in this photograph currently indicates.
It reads 114 mph
